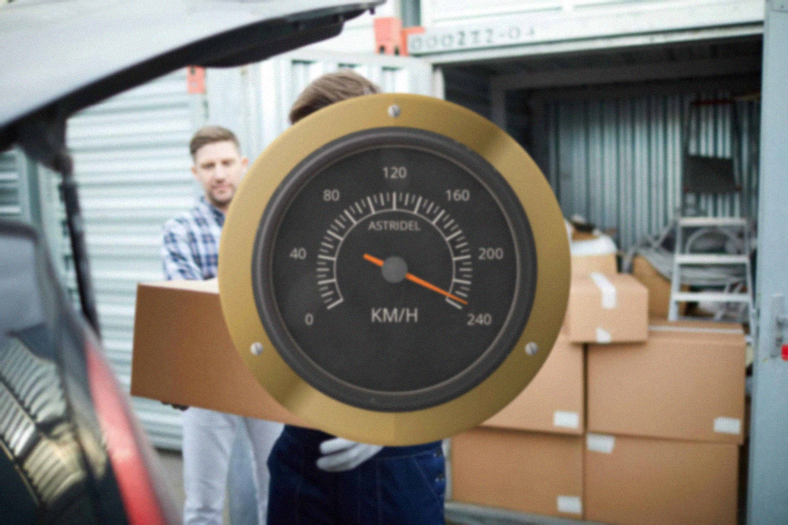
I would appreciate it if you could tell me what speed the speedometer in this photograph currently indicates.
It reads 235 km/h
